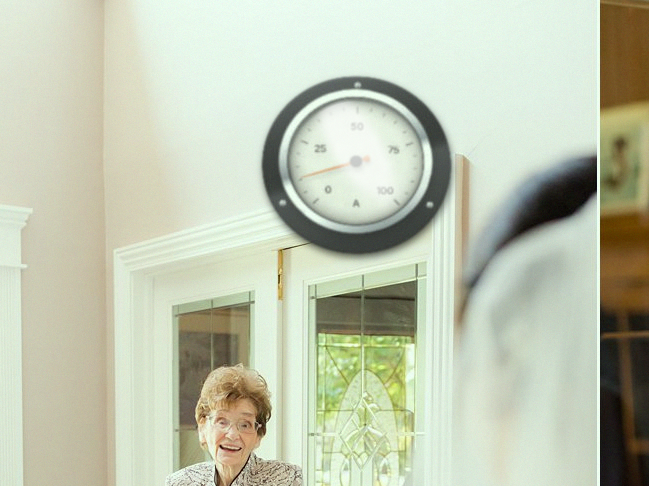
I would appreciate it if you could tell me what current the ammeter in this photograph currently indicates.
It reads 10 A
